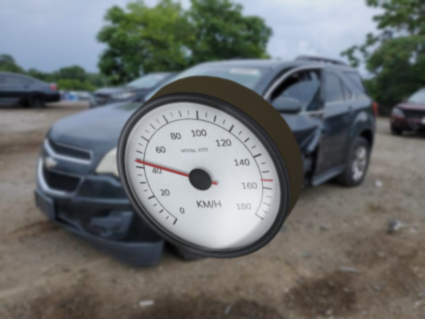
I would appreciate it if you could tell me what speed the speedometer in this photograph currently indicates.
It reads 45 km/h
